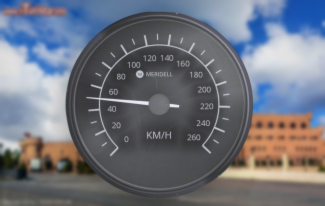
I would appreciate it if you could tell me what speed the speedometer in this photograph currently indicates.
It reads 50 km/h
